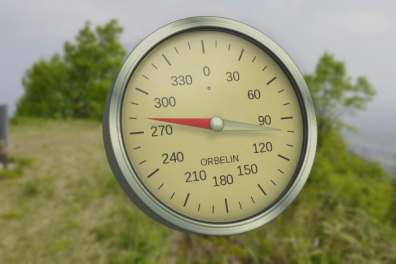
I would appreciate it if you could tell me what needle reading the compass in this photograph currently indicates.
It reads 280 °
